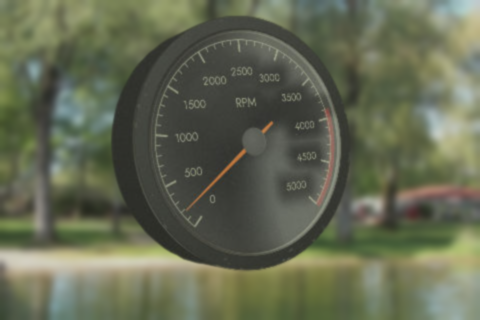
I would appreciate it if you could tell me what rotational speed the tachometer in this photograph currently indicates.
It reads 200 rpm
